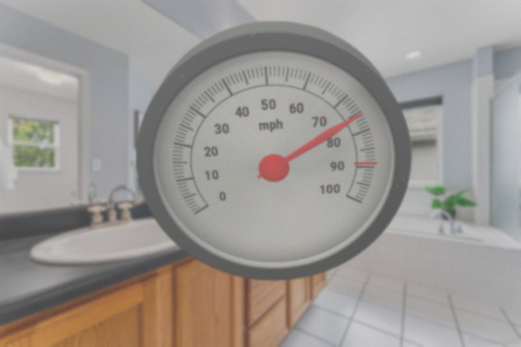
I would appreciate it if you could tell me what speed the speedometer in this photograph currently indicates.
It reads 75 mph
